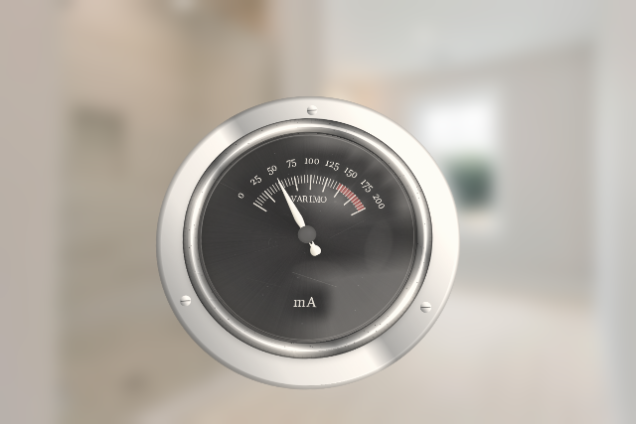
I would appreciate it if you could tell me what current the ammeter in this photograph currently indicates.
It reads 50 mA
